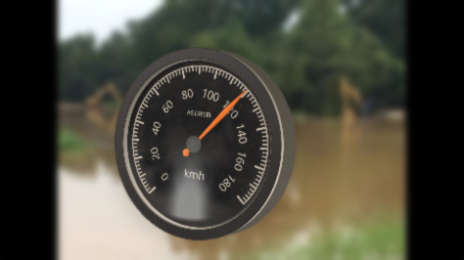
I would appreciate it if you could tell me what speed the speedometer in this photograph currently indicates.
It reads 120 km/h
